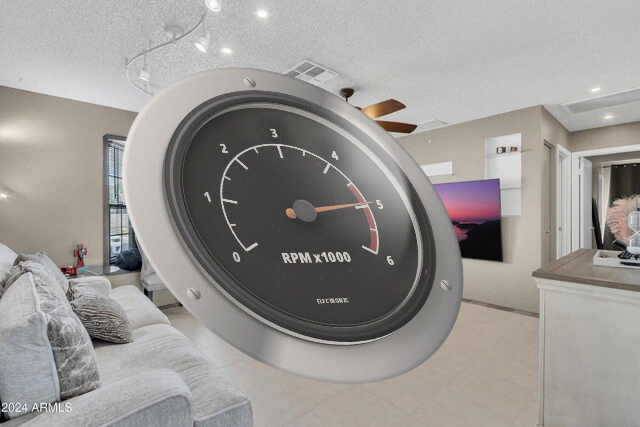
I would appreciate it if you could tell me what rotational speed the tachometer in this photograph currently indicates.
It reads 5000 rpm
